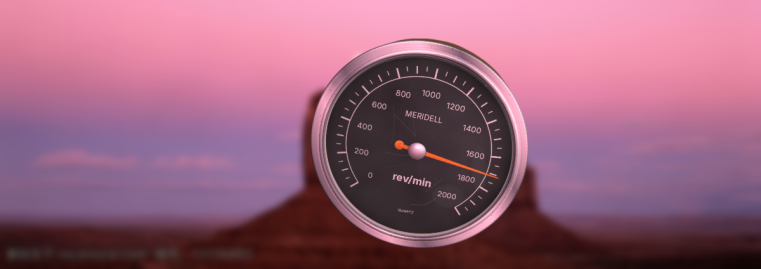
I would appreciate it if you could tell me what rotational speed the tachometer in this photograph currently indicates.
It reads 1700 rpm
